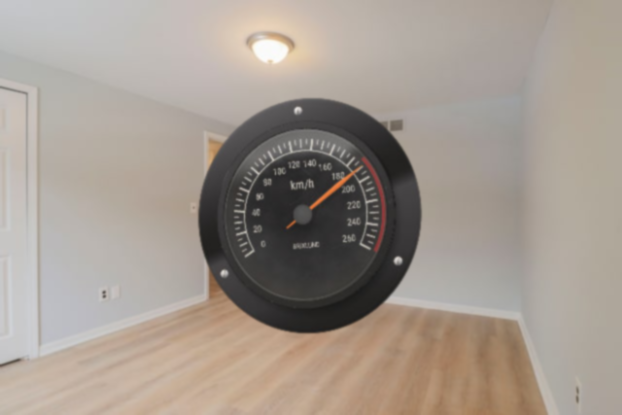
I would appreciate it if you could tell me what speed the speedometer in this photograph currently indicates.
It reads 190 km/h
